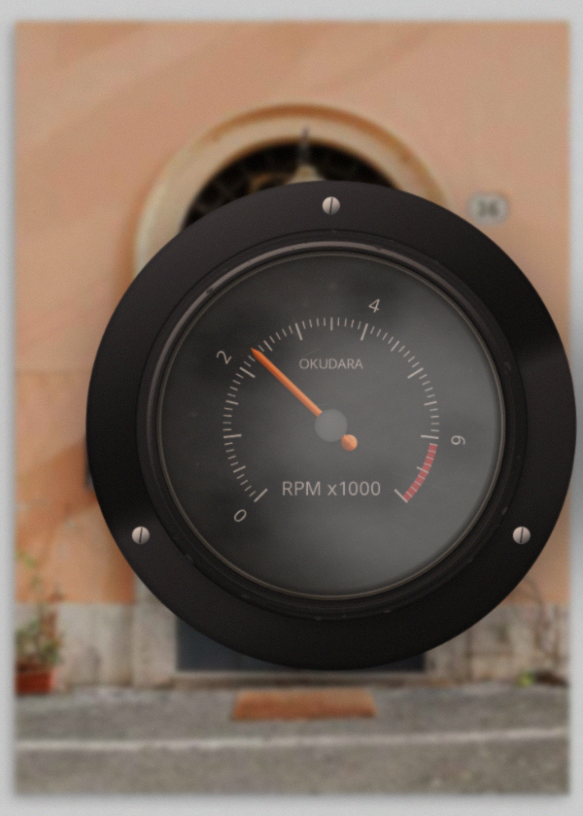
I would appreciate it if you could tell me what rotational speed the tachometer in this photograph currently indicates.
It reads 2300 rpm
